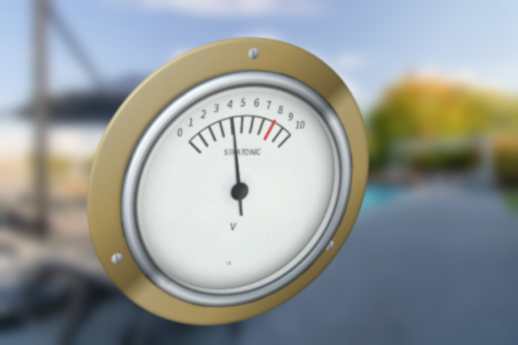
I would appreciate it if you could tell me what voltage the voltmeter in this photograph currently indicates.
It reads 4 V
